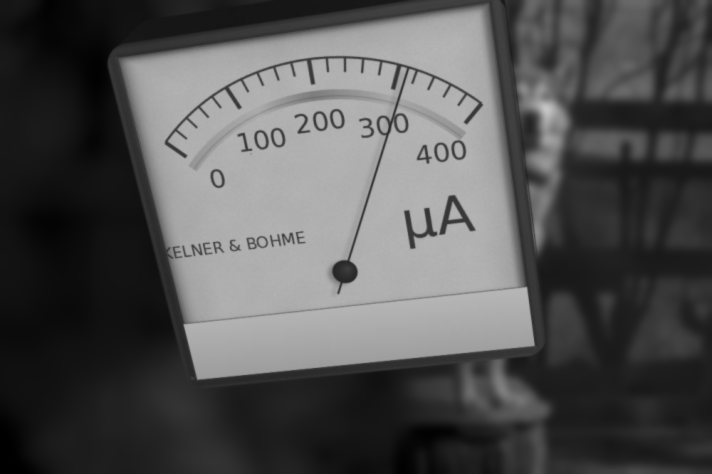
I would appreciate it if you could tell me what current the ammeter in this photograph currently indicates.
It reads 310 µA
